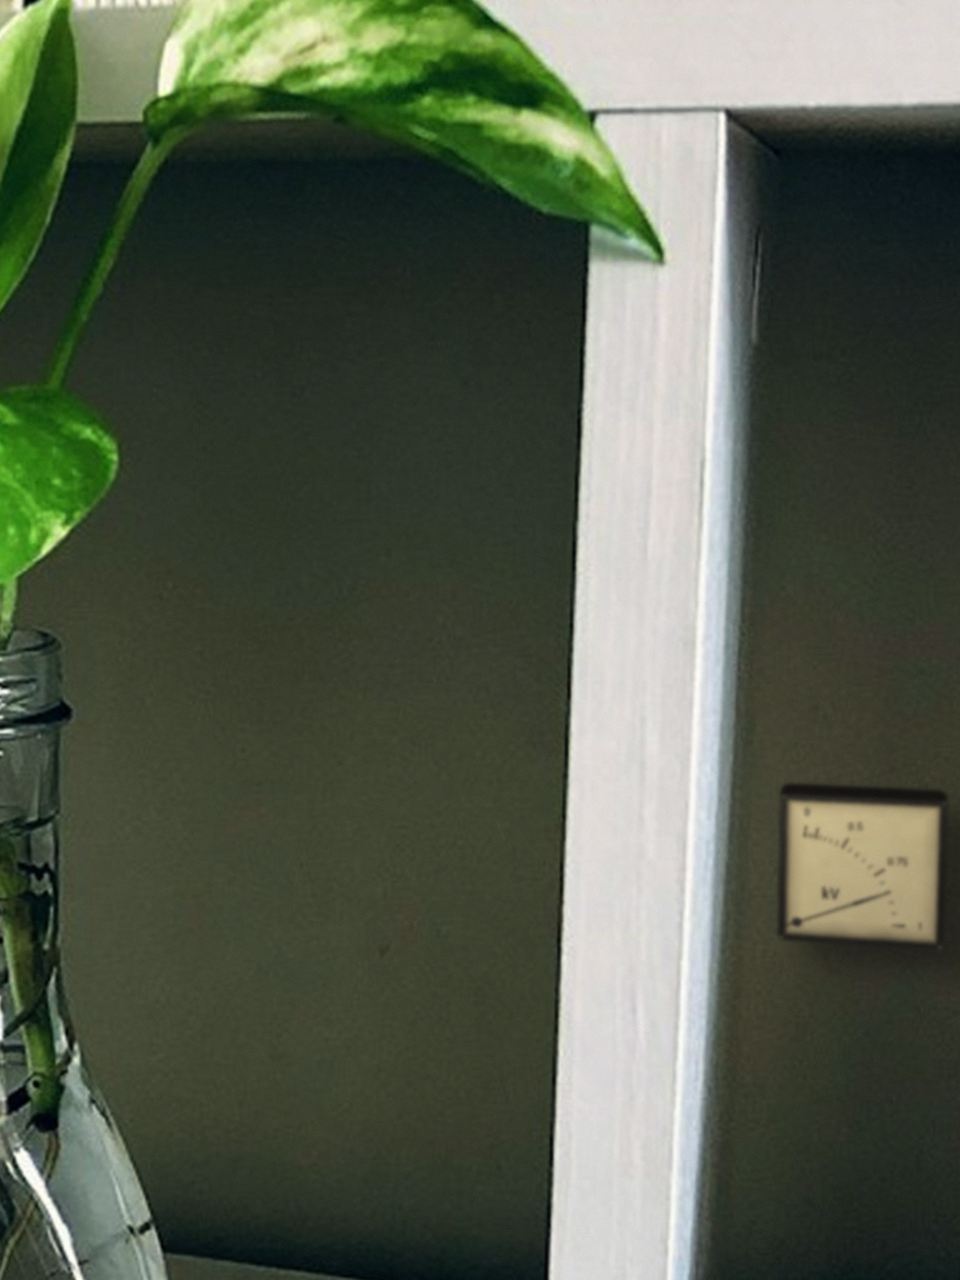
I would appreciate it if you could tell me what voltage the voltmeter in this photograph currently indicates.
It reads 0.85 kV
